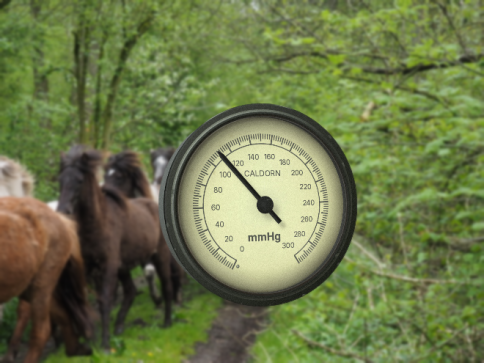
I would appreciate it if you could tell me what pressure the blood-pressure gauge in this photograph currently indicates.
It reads 110 mmHg
